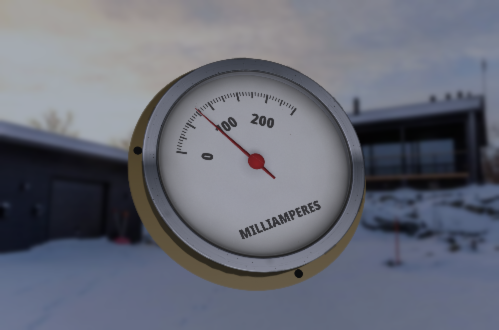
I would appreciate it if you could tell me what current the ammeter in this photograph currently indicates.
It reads 75 mA
